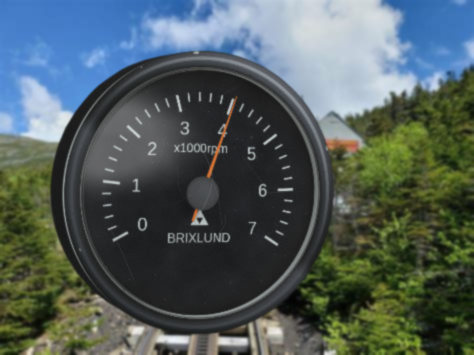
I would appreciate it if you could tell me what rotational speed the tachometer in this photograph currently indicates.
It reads 4000 rpm
